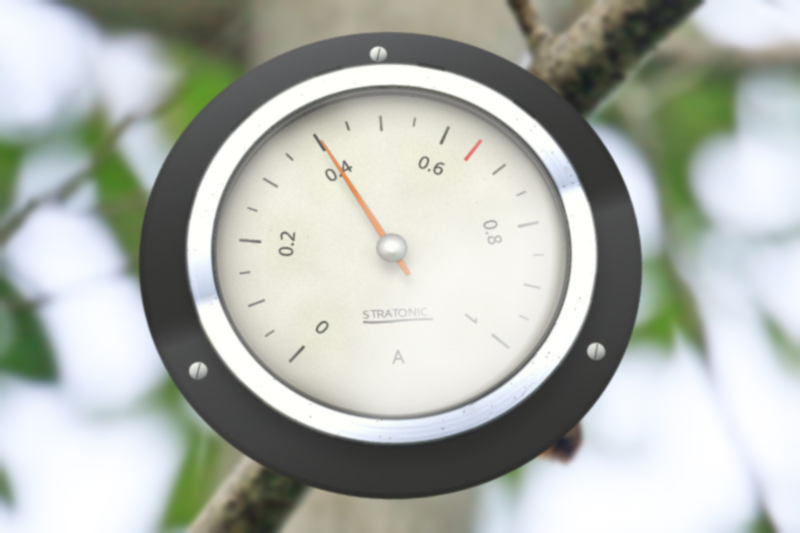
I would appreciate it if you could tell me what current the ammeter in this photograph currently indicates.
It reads 0.4 A
